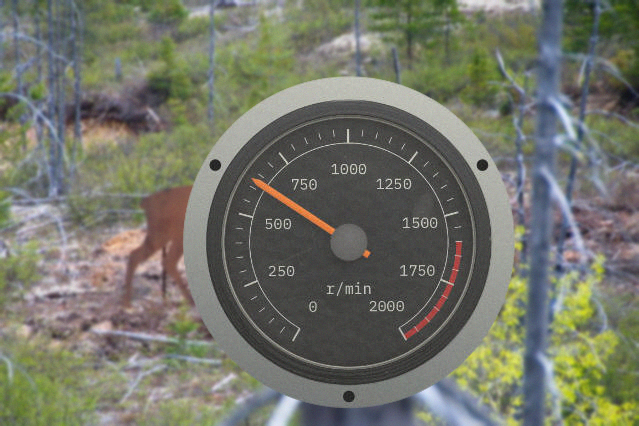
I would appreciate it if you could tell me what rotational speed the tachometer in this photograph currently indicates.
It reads 625 rpm
